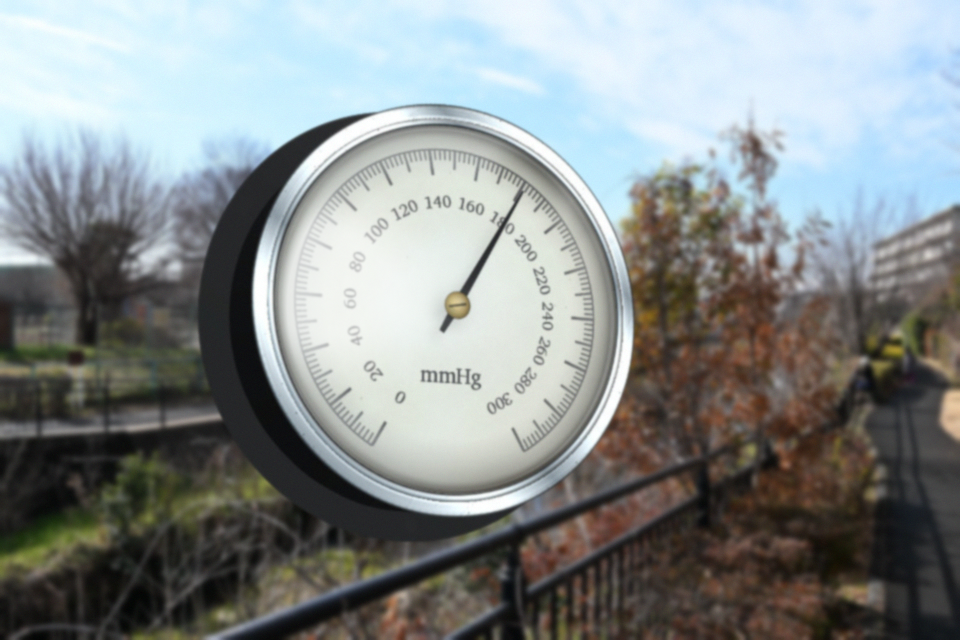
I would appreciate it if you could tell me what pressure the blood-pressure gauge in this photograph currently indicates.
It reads 180 mmHg
